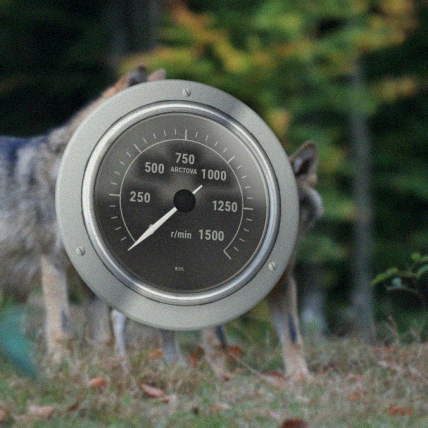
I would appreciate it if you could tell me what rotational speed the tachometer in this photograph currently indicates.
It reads 0 rpm
